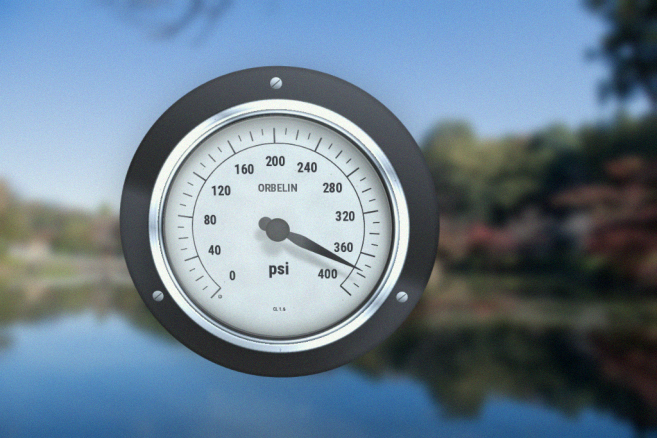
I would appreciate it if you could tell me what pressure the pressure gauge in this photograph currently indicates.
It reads 375 psi
